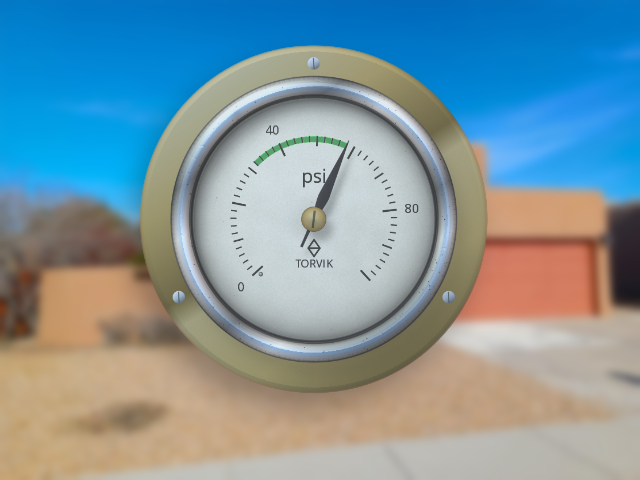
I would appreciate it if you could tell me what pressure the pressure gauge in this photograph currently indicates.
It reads 58 psi
